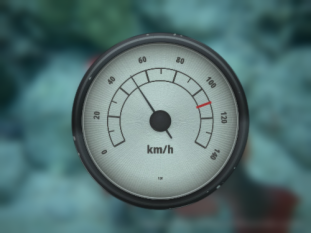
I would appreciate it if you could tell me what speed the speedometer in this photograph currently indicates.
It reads 50 km/h
